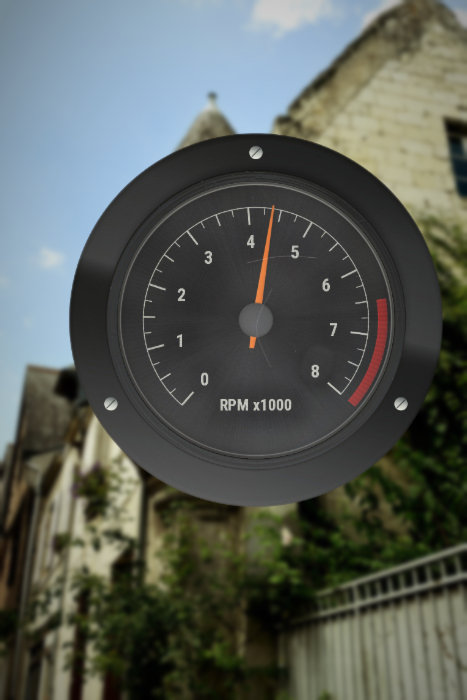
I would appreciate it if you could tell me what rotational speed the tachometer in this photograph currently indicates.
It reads 4375 rpm
